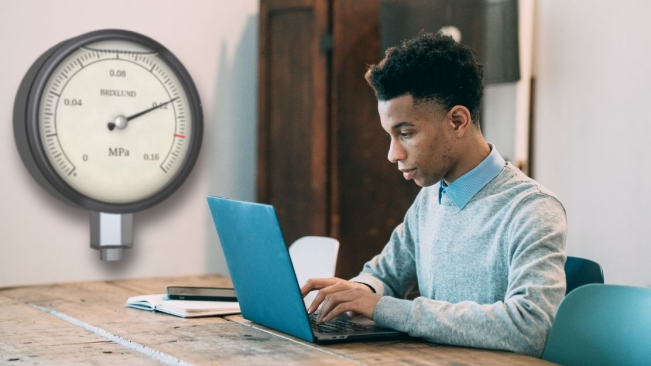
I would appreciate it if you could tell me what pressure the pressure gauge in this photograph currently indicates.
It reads 0.12 MPa
